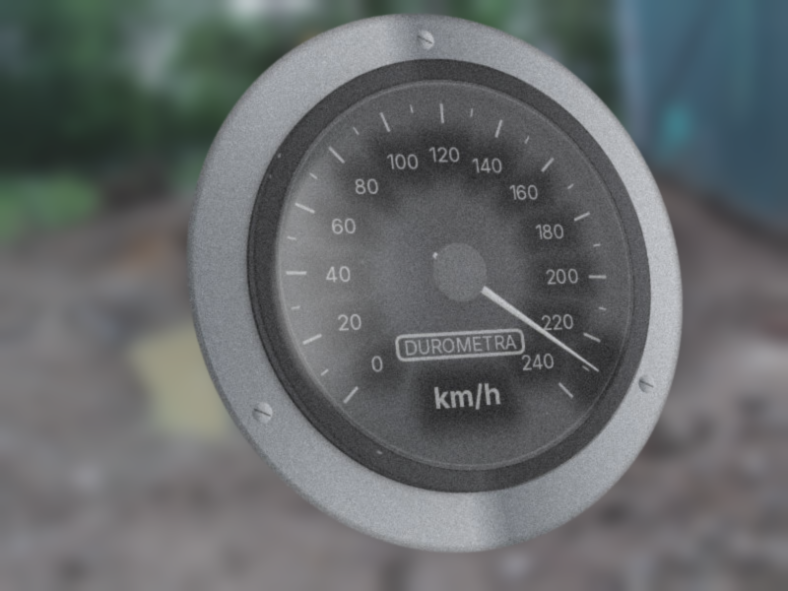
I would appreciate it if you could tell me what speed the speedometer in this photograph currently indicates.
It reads 230 km/h
